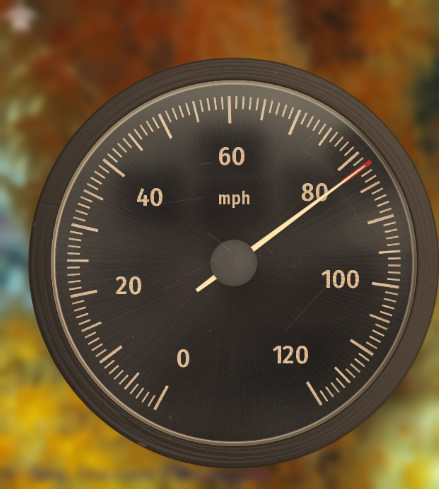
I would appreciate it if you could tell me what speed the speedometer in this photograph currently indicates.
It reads 82 mph
